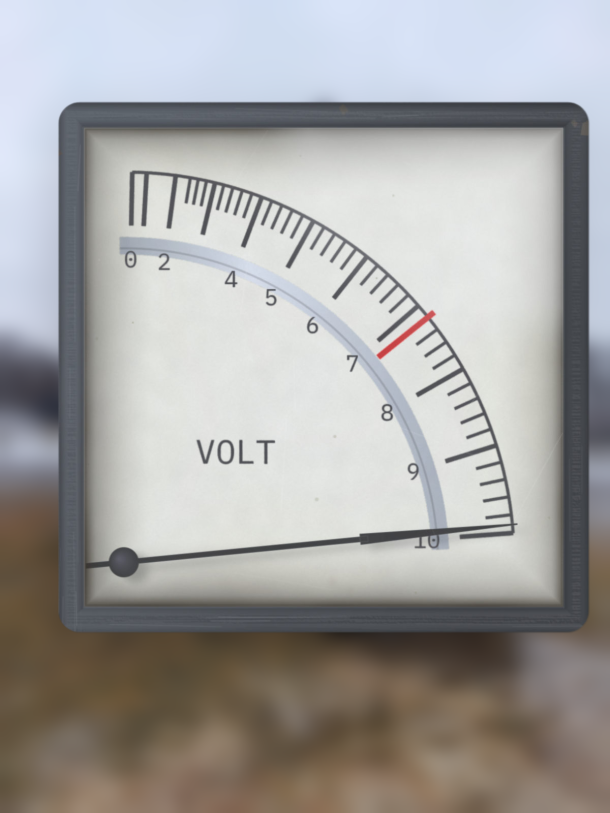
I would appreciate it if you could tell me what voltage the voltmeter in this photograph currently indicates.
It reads 9.9 V
